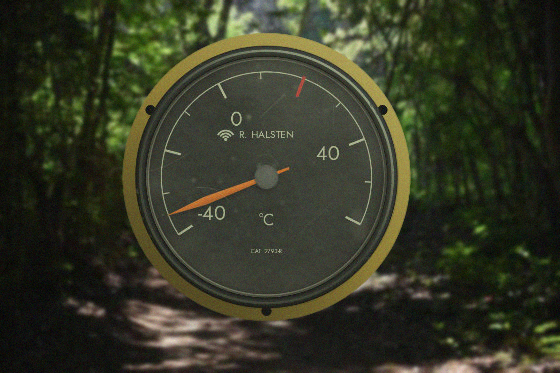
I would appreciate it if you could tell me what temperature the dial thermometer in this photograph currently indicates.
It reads -35 °C
